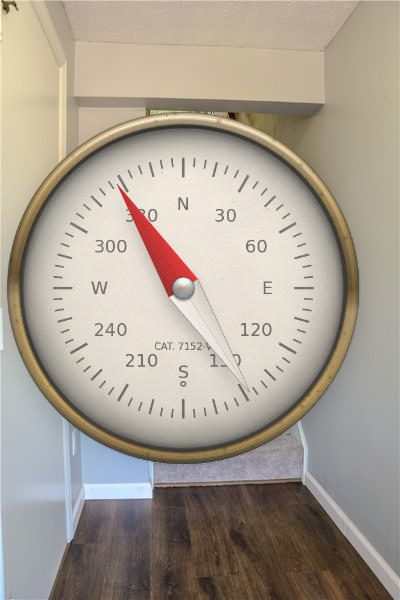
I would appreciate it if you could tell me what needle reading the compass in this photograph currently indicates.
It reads 327.5 °
